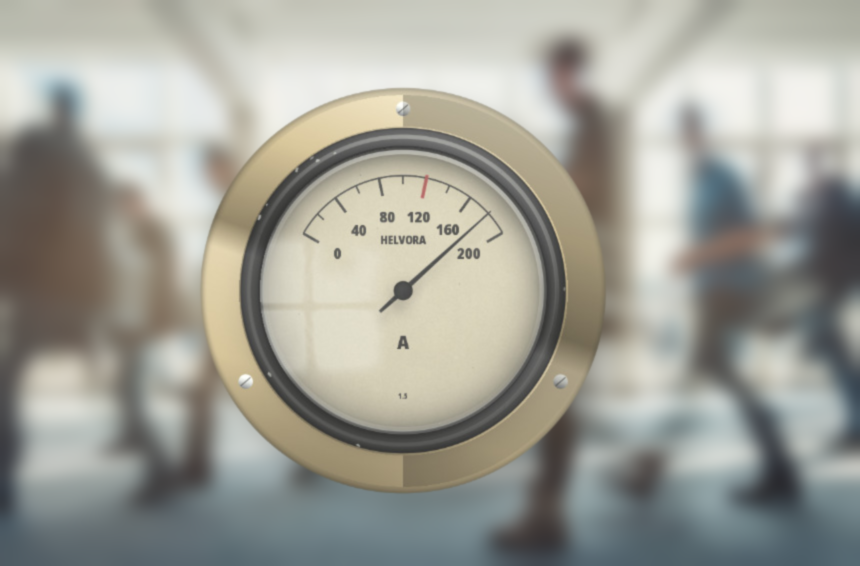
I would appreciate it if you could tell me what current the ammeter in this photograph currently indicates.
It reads 180 A
